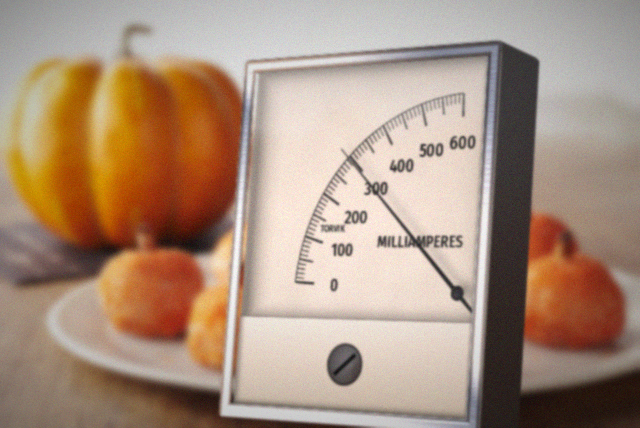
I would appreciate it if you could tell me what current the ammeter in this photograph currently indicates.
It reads 300 mA
